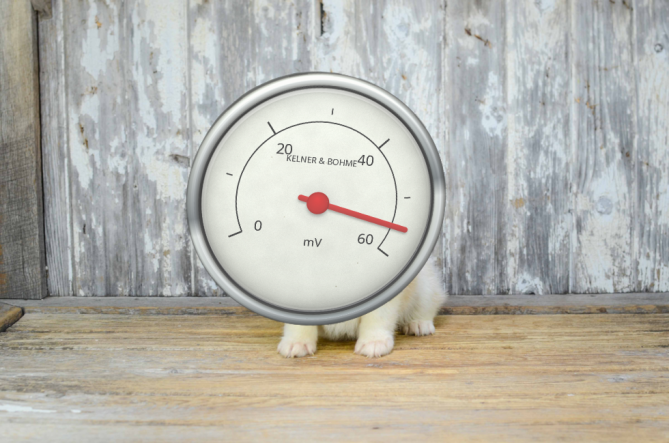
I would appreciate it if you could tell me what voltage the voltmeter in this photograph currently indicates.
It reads 55 mV
